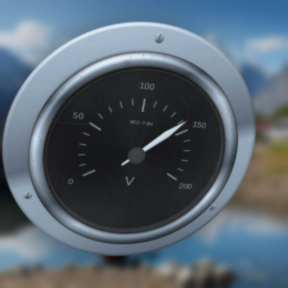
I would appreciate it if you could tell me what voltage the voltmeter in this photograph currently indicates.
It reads 140 V
